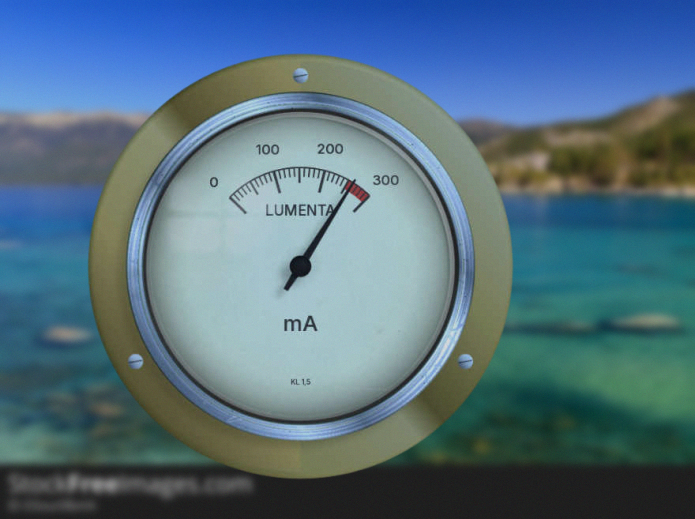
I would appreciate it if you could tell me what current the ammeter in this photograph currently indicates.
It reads 260 mA
